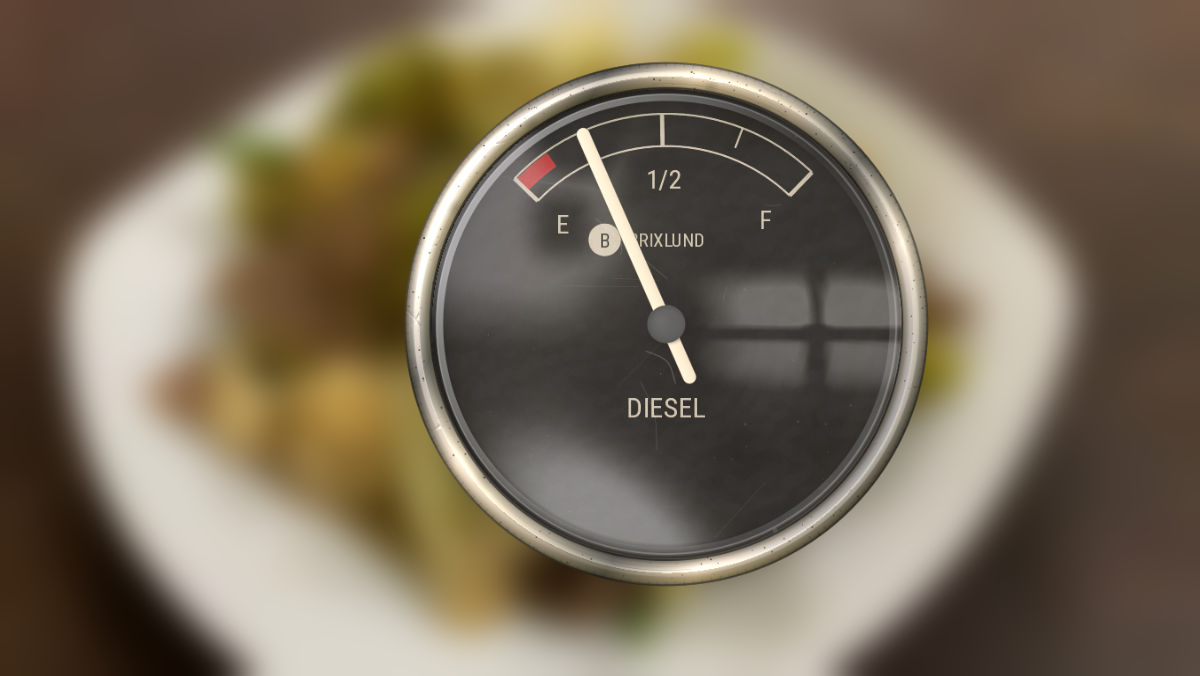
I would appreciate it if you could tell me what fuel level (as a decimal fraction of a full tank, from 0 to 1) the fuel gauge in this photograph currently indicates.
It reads 0.25
